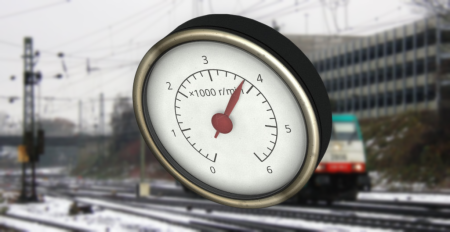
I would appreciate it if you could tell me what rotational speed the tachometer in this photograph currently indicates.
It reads 3800 rpm
